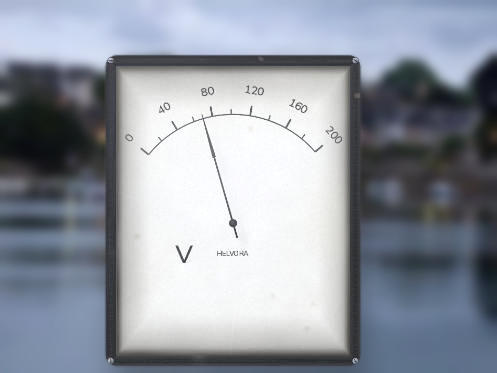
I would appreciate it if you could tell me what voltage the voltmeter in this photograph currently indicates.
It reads 70 V
